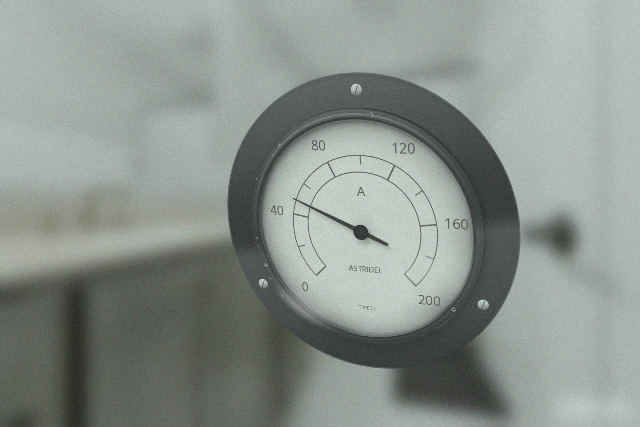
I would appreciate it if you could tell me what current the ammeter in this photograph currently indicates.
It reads 50 A
